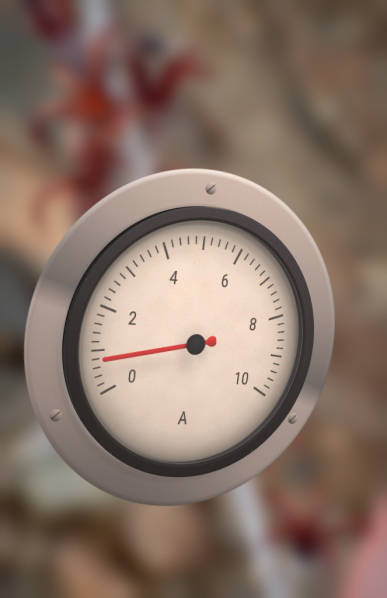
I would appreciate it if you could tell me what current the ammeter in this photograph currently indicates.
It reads 0.8 A
